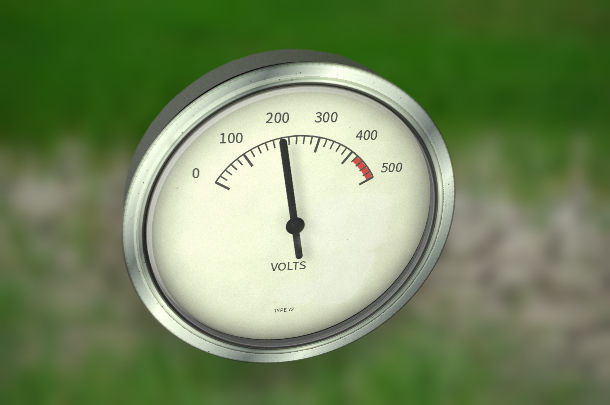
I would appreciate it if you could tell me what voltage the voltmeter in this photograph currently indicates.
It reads 200 V
